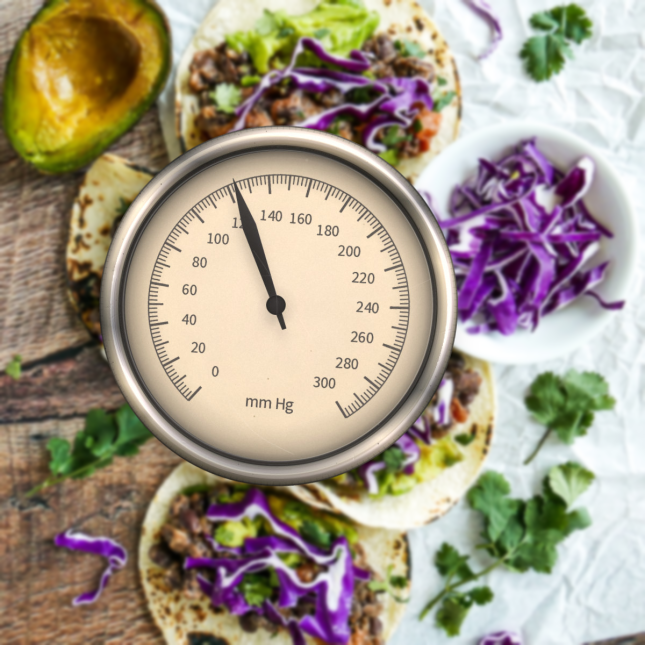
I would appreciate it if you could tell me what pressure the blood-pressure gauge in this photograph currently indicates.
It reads 124 mmHg
